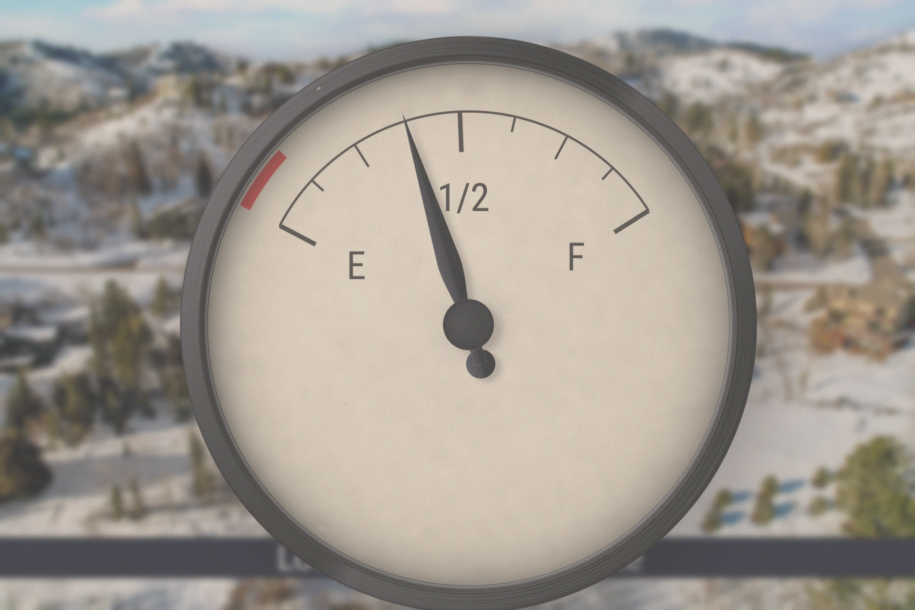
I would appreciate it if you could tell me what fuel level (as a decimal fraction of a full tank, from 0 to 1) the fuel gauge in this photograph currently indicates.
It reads 0.375
